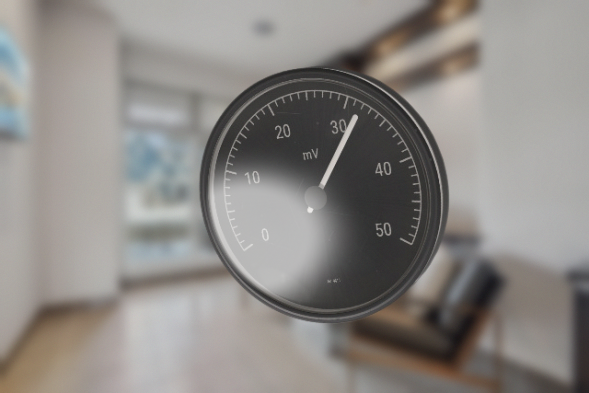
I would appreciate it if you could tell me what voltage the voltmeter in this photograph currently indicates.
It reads 32 mV
